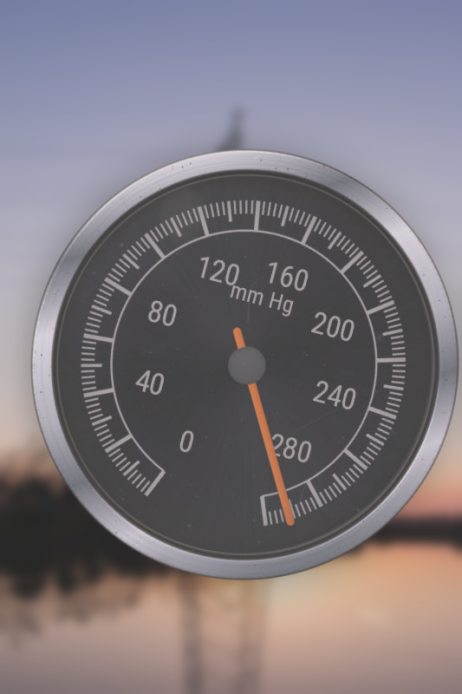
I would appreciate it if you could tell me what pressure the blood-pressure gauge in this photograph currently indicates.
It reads 292 mmHg
